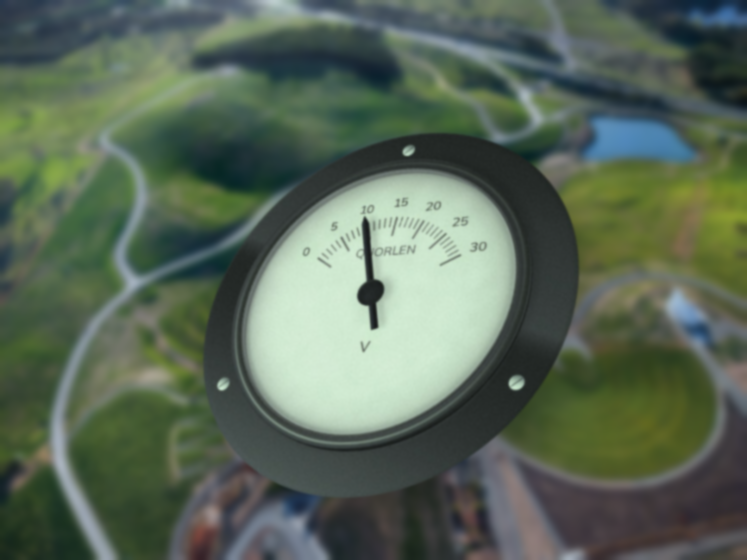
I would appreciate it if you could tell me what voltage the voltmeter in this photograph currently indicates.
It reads 10 V
